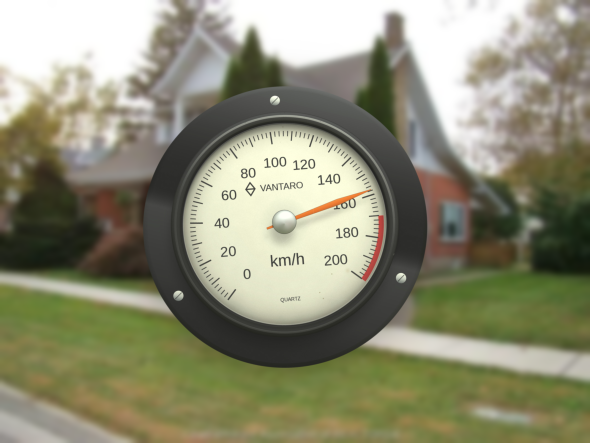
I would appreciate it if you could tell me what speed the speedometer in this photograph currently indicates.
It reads 158 km/h
